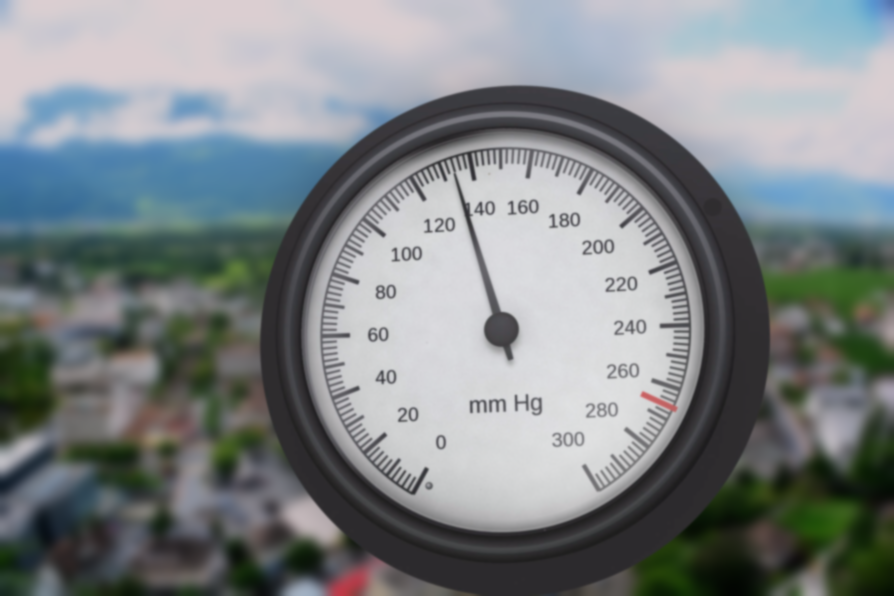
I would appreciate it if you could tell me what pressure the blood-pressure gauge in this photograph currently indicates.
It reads 134 mmHg
